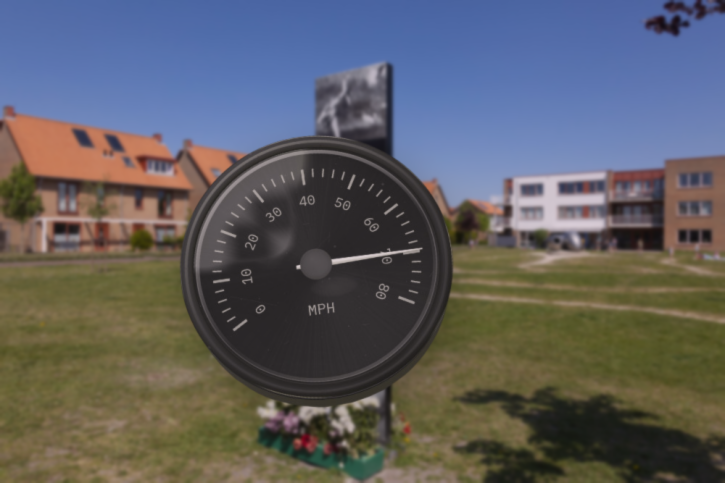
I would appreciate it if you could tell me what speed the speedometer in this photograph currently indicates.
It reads 70 mph
